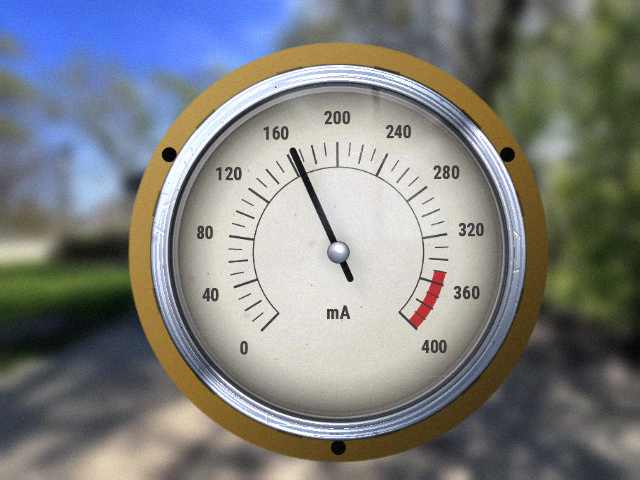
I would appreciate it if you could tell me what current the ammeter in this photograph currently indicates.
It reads 165 mA
